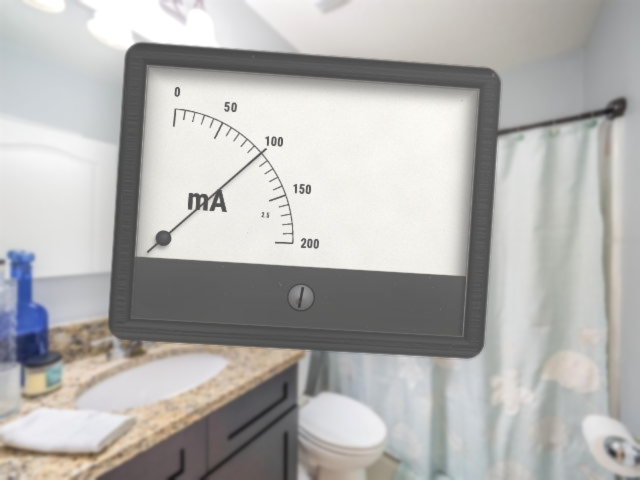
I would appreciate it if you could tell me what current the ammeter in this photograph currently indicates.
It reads 100 mA
